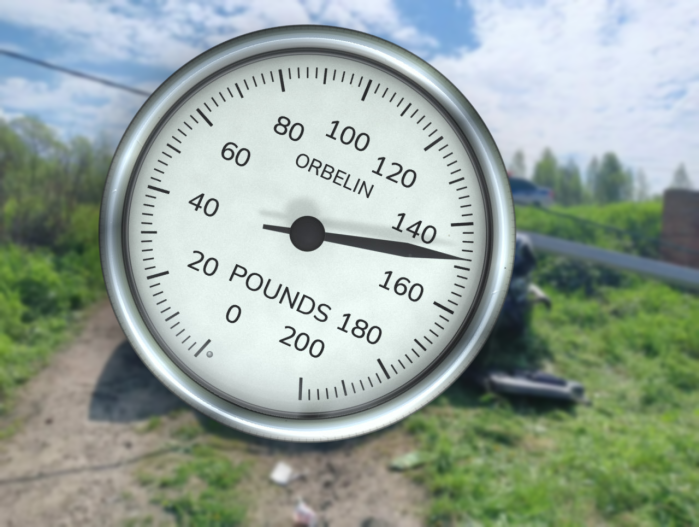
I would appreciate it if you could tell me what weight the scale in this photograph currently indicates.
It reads 148 lb
